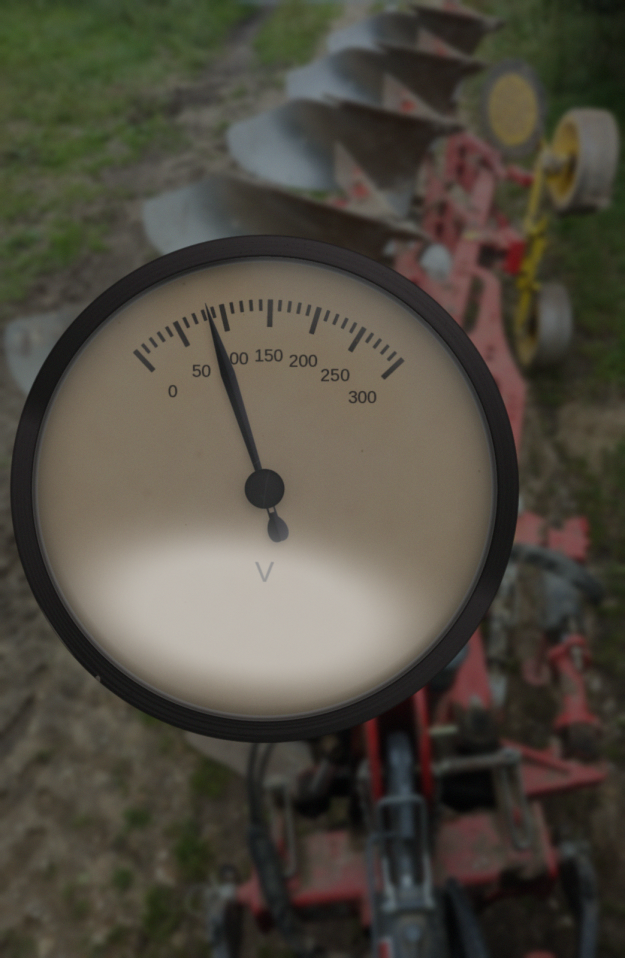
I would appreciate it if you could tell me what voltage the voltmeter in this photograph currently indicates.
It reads 85 V
